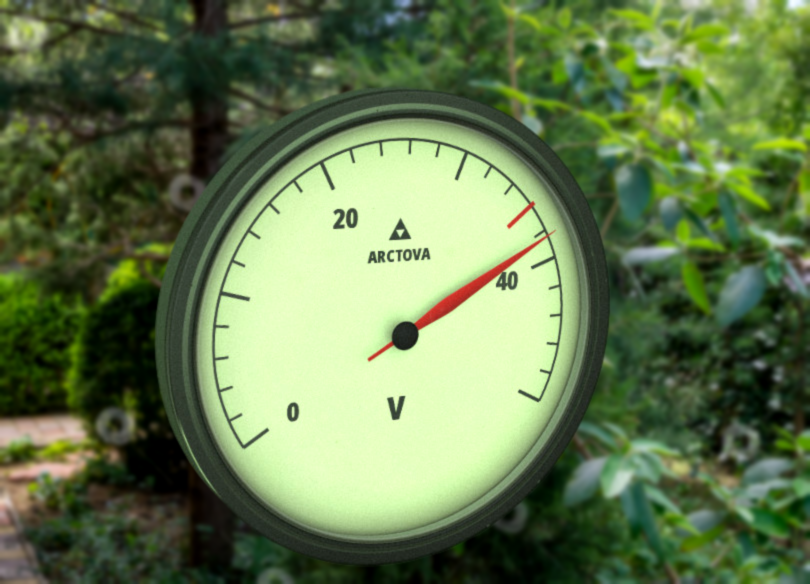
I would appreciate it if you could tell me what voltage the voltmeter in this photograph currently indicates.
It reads 38 V
